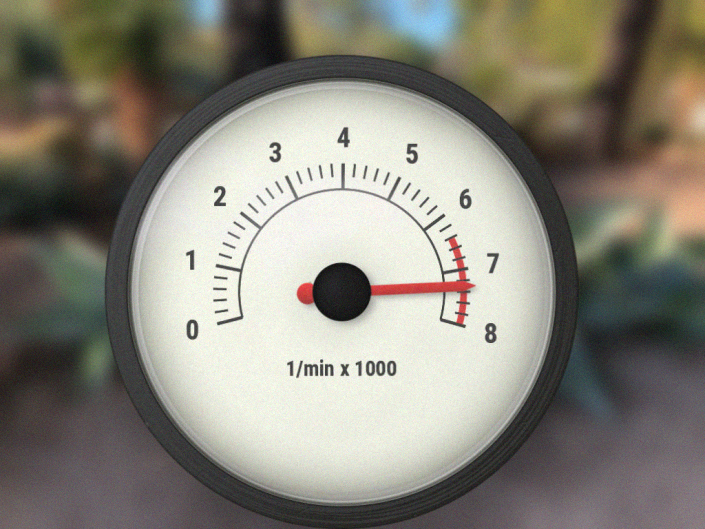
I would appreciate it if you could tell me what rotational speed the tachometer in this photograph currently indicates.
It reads 7300 rpm
